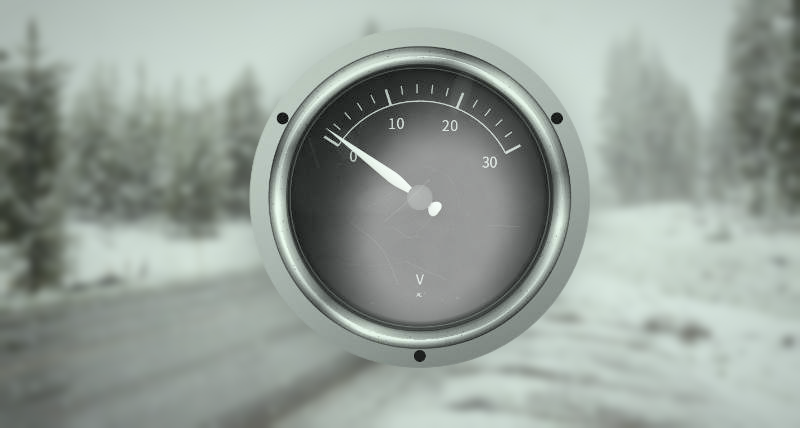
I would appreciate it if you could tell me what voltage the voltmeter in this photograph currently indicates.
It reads 1 V
